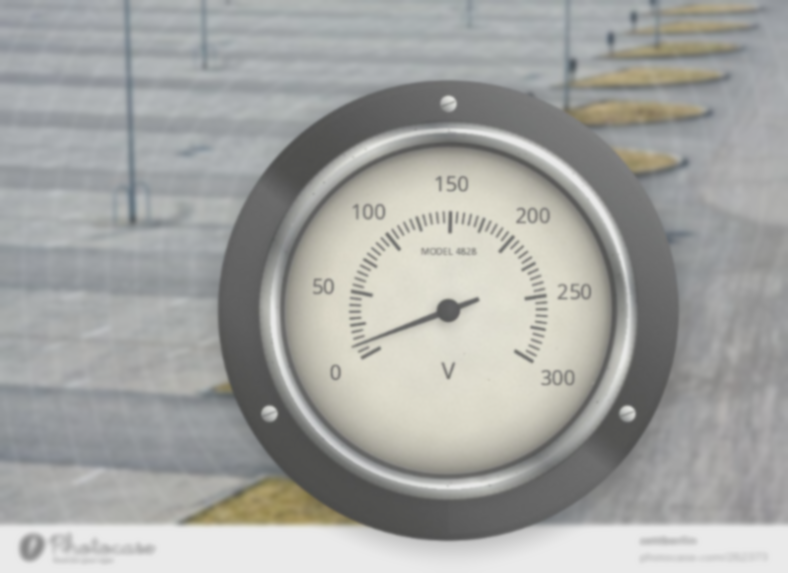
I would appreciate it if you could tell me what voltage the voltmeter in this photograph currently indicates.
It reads 10 V
